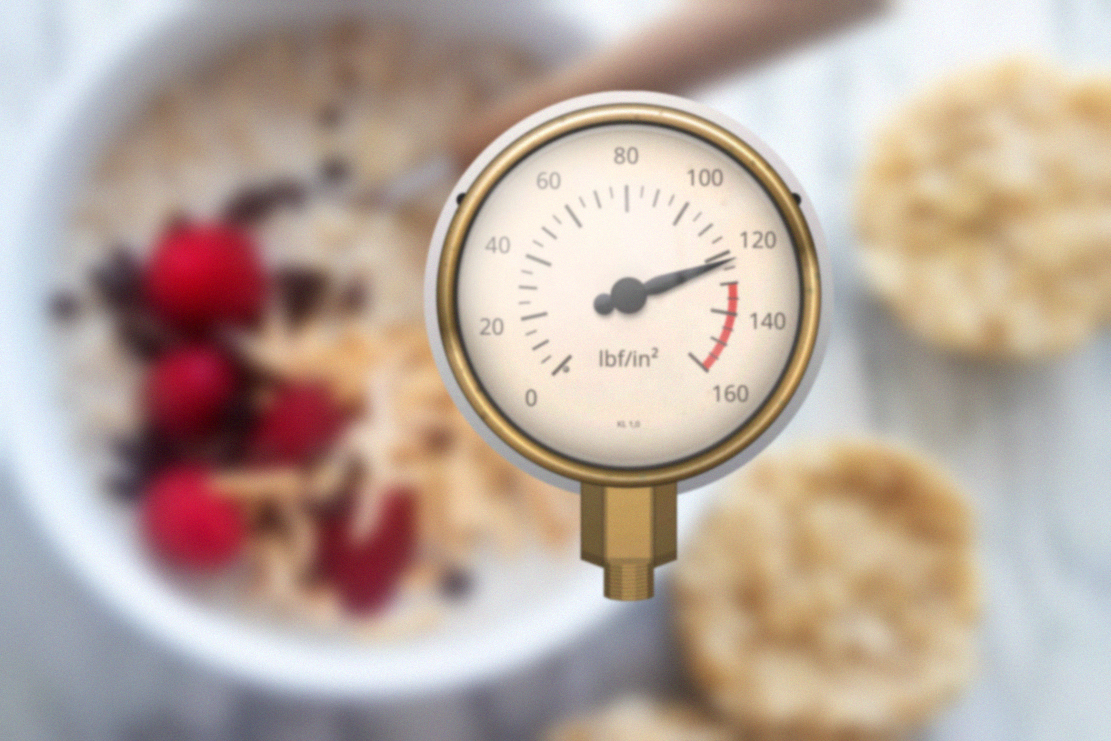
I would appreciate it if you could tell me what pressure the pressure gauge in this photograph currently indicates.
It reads 122.5 psi
